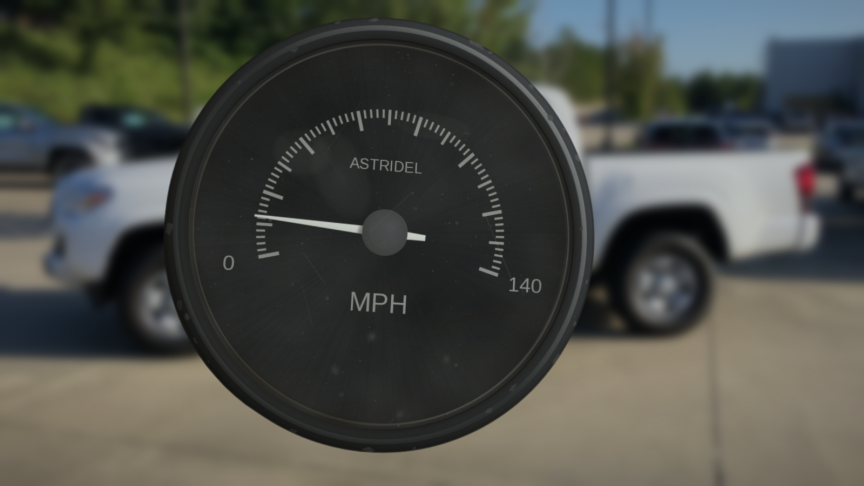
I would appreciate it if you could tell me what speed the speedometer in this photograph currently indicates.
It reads 12 mph
